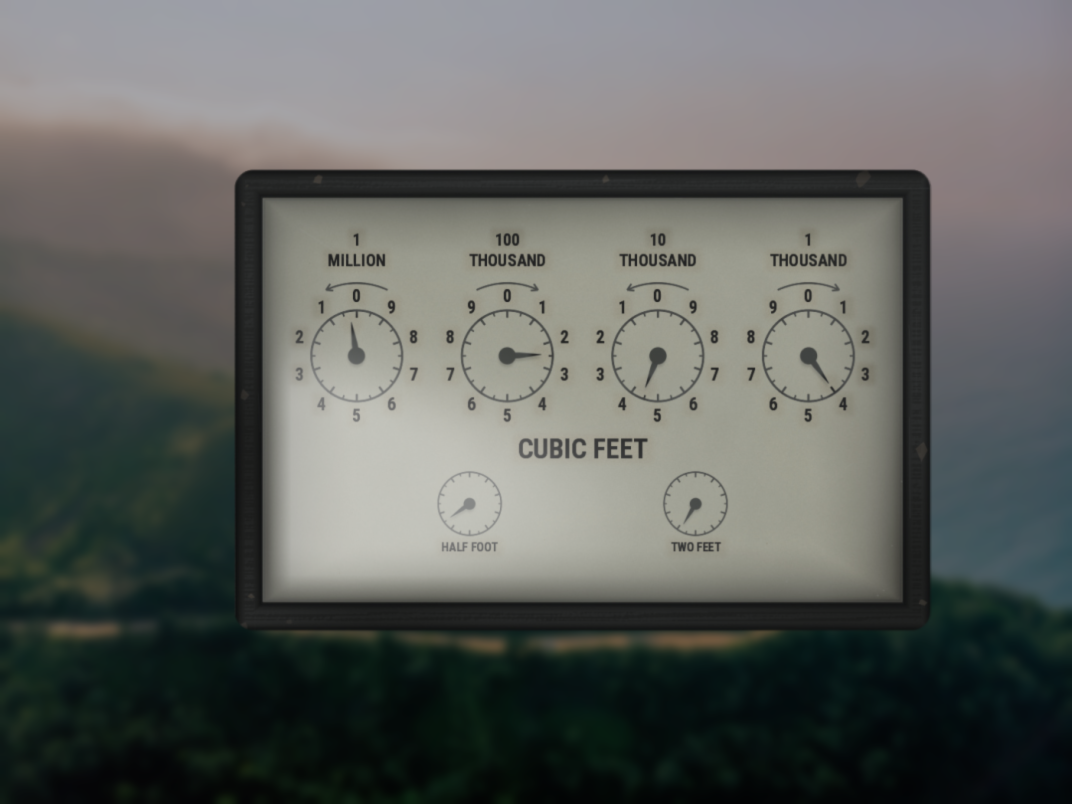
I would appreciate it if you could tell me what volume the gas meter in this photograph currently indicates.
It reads 24400 ft³
